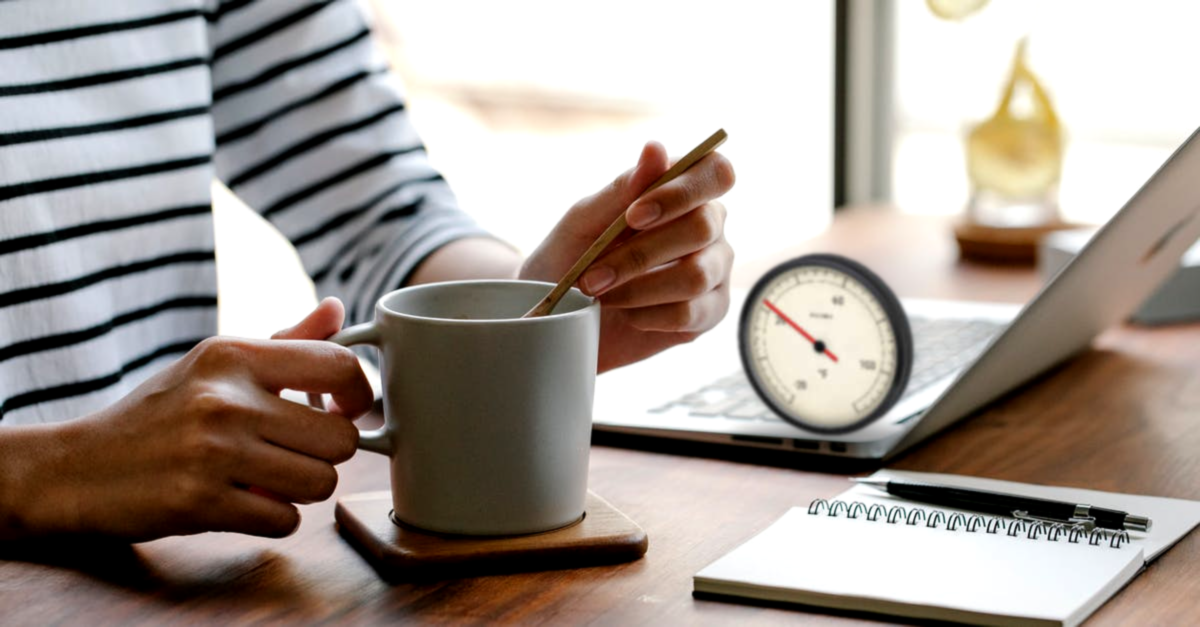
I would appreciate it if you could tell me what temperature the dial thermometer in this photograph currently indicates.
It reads 24 °F
